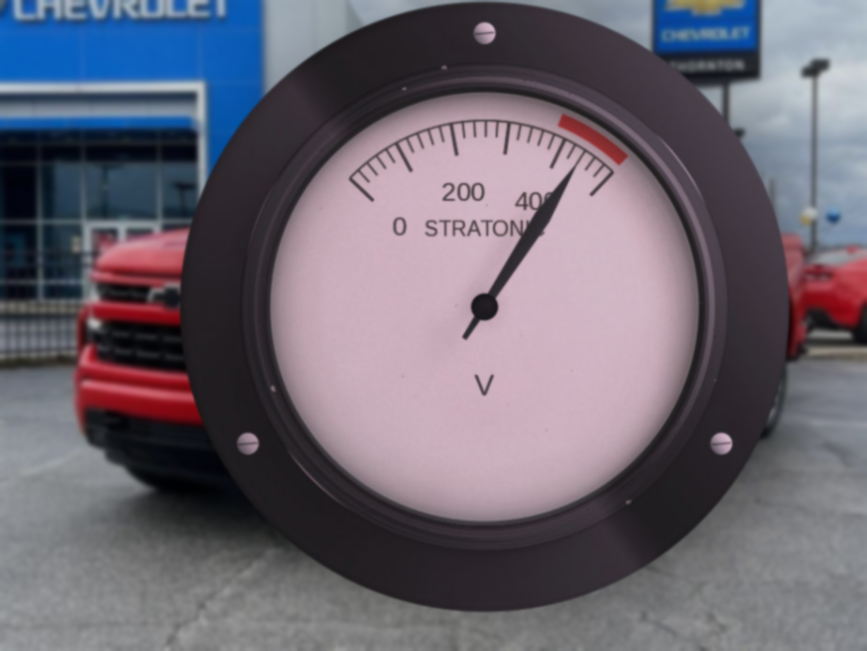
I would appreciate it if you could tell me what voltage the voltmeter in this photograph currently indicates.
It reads 440 V
